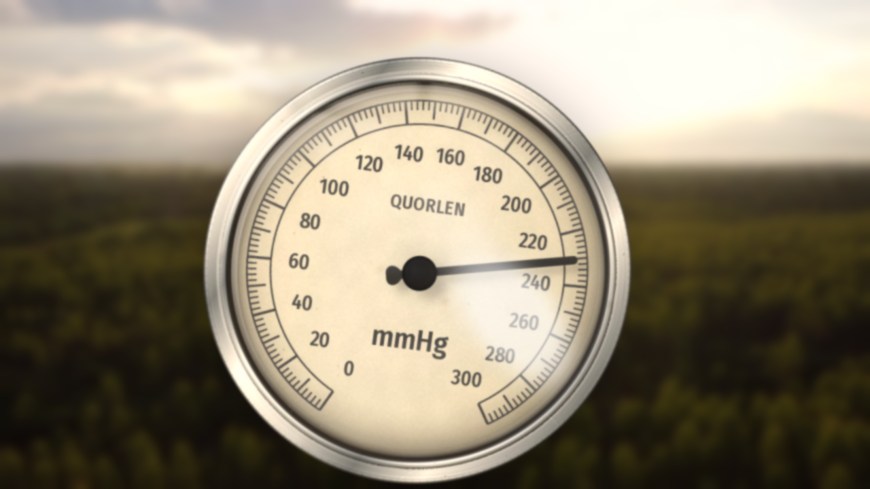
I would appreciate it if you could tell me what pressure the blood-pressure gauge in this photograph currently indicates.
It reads 230 mmHg
